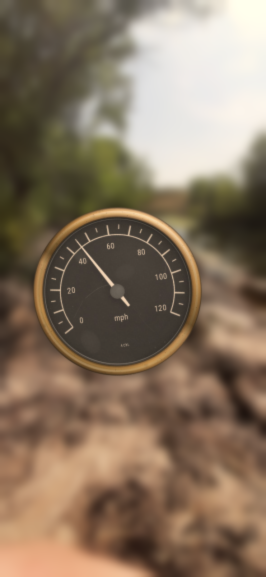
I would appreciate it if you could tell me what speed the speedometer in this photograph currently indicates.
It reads 45 mph
